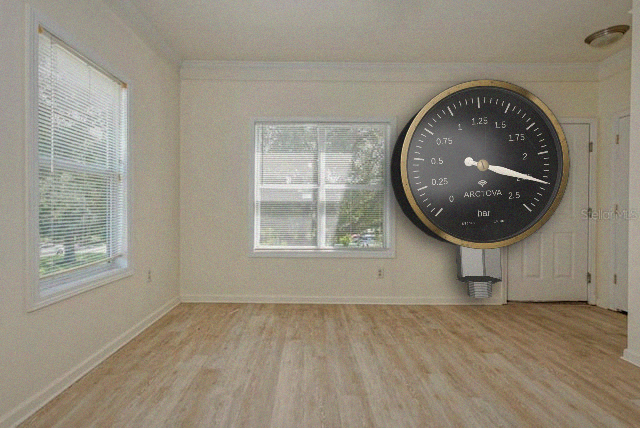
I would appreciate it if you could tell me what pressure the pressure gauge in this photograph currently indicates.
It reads 2.25 bar
